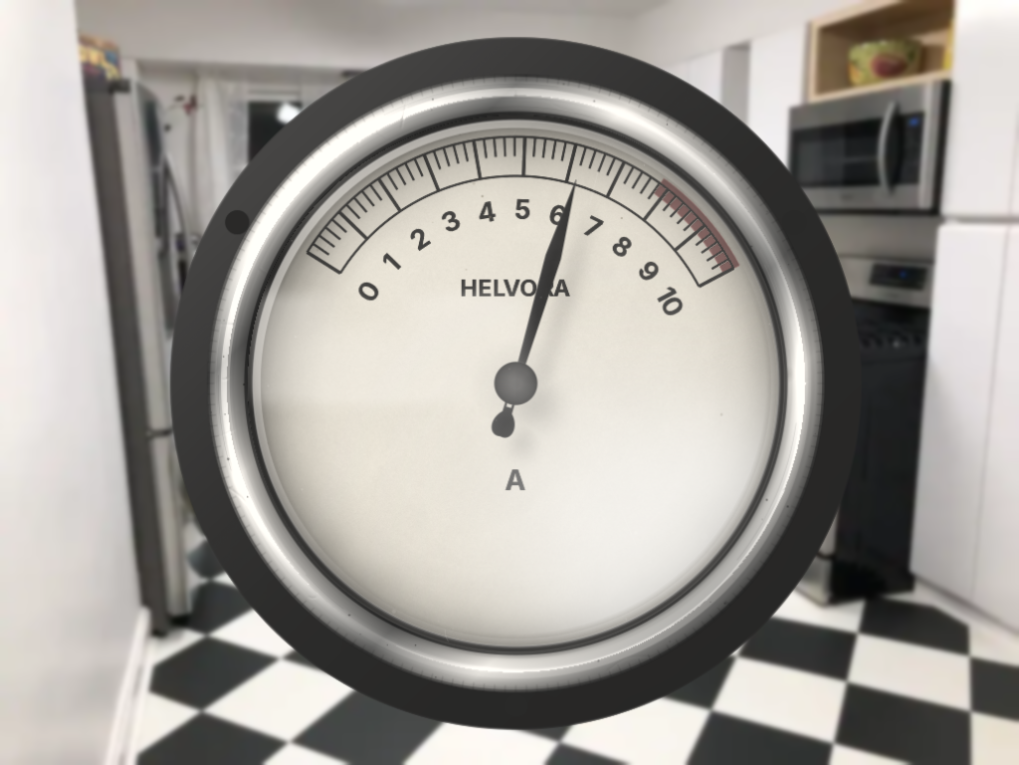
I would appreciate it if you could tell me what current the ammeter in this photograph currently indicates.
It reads 6.2 A
